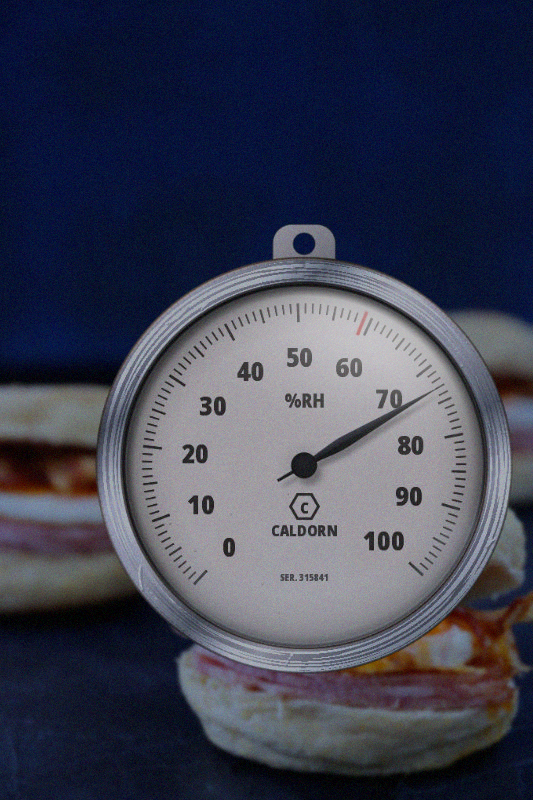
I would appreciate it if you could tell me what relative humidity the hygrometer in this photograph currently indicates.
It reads 73 %
